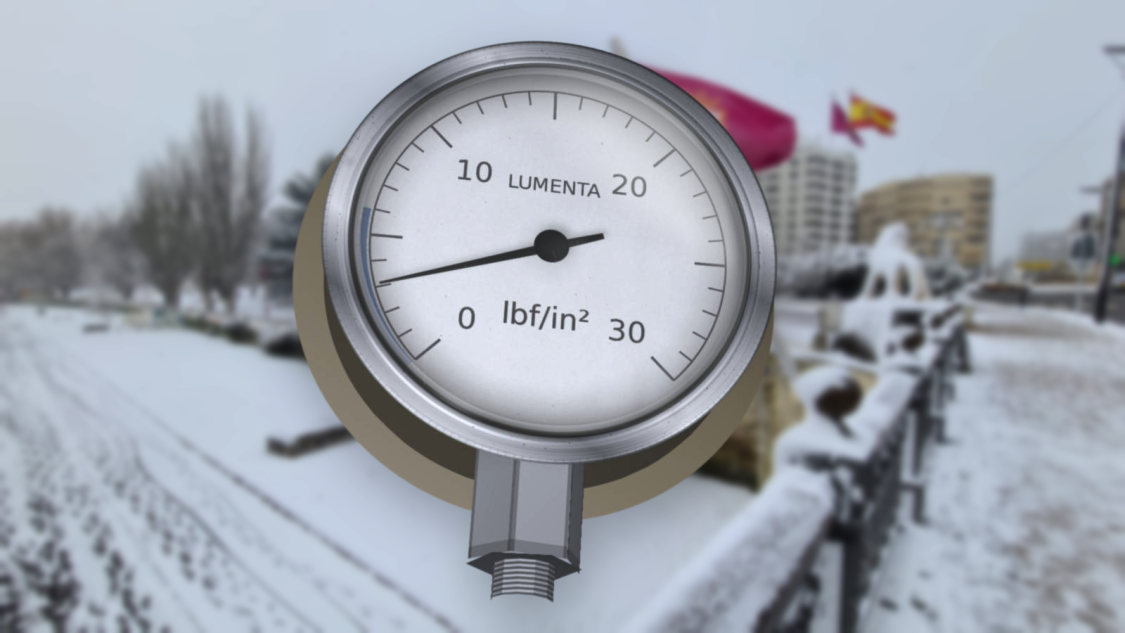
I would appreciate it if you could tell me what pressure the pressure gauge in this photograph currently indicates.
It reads 3 psi
